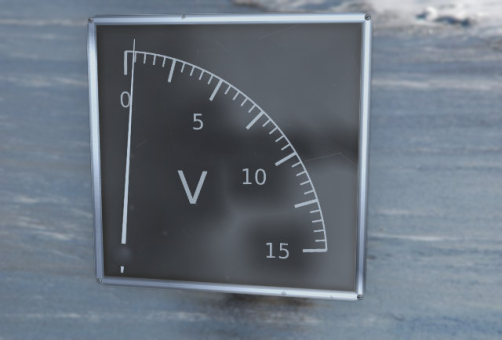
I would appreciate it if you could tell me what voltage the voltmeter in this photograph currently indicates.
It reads 0.5 V
